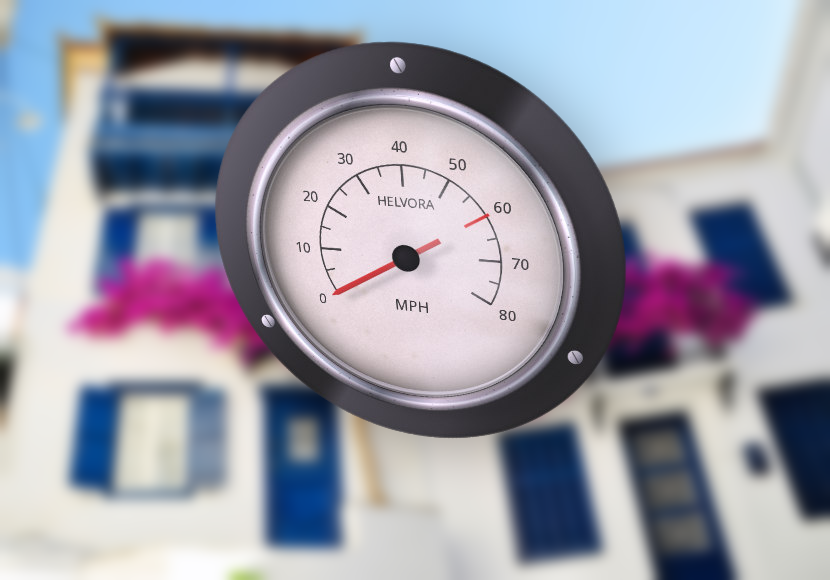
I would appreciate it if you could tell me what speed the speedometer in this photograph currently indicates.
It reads 0 mph
